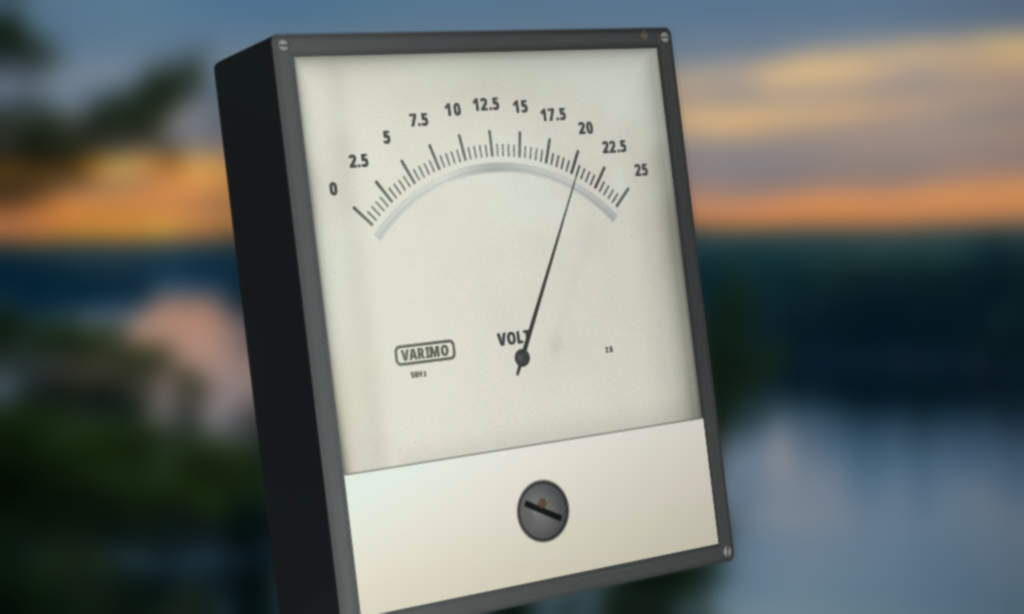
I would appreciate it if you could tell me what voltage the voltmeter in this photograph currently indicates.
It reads 20 V
